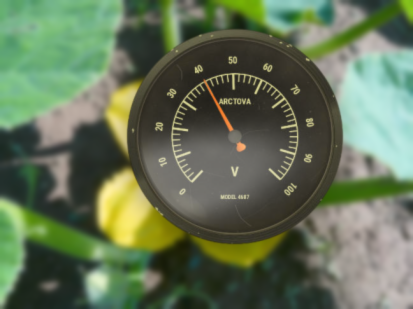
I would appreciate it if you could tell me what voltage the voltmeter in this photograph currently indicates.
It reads 40 V
